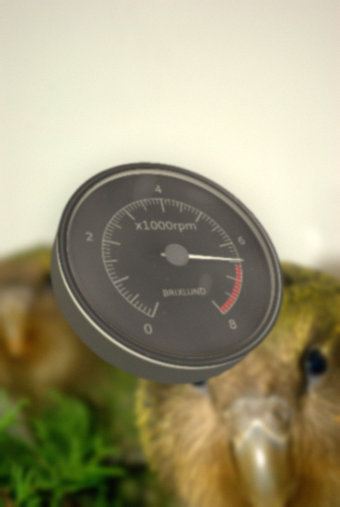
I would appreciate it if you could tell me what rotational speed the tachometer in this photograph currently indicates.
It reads 6500 rpm
